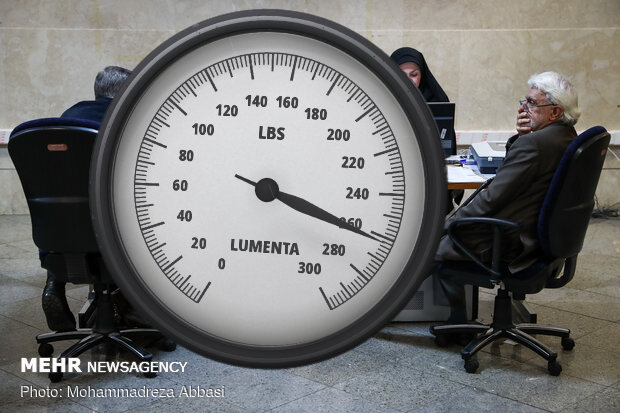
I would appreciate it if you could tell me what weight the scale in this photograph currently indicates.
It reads 262 lb
